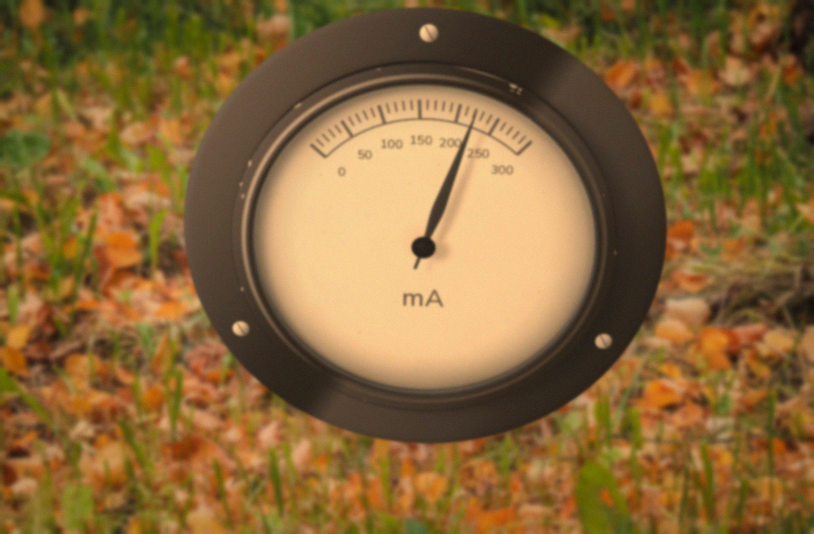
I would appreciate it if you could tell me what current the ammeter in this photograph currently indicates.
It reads 220 mA
